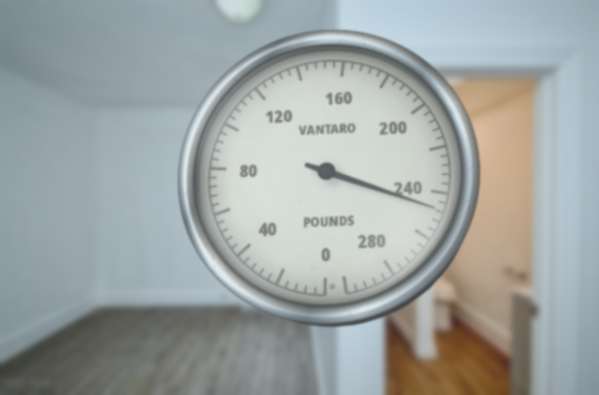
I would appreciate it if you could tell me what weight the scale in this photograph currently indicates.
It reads 248 lb
